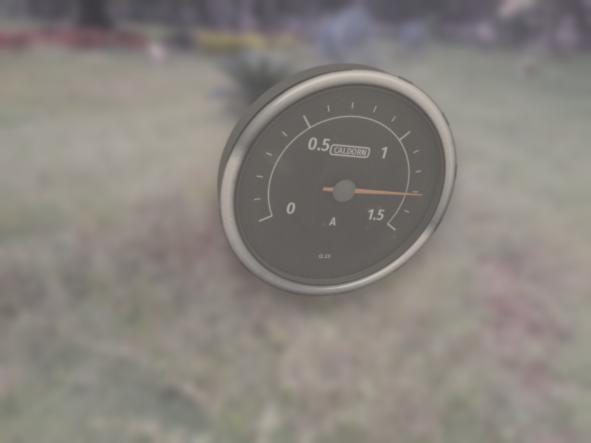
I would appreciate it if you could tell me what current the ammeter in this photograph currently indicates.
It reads 1.3 A
